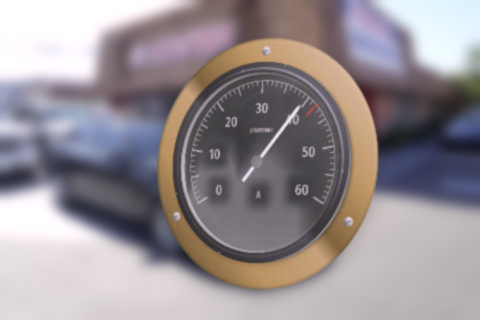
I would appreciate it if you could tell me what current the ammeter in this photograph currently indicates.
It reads 40 A
